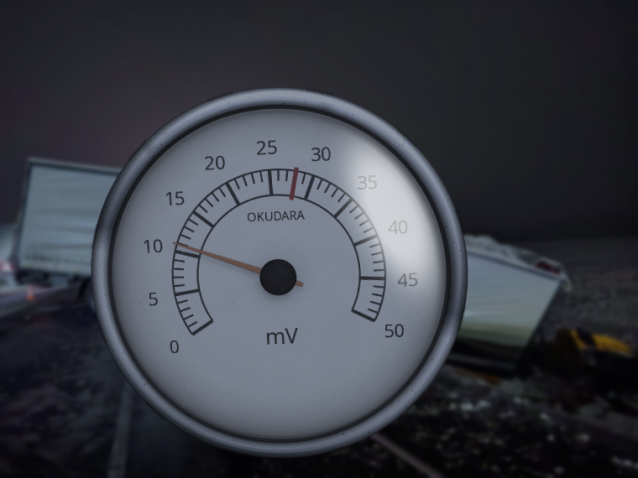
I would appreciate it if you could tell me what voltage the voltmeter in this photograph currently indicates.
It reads 11 mV
